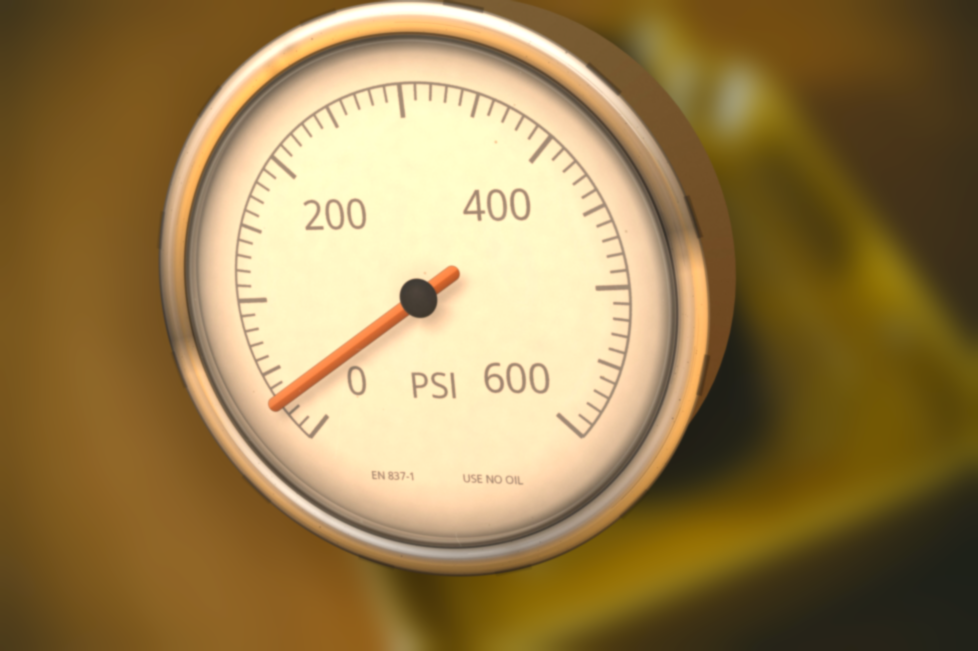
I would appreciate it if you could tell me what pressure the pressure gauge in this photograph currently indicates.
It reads 30 psi
